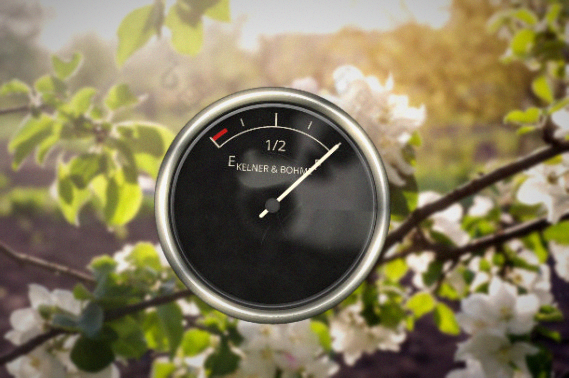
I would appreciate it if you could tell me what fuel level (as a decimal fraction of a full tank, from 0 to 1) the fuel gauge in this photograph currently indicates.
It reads 1
